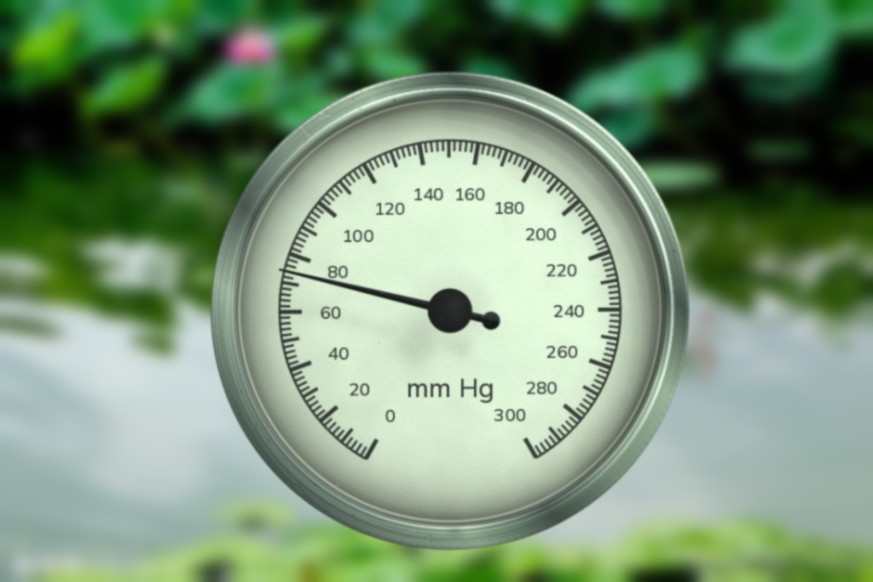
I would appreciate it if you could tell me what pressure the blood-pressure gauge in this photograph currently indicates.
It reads 74 mmHg
